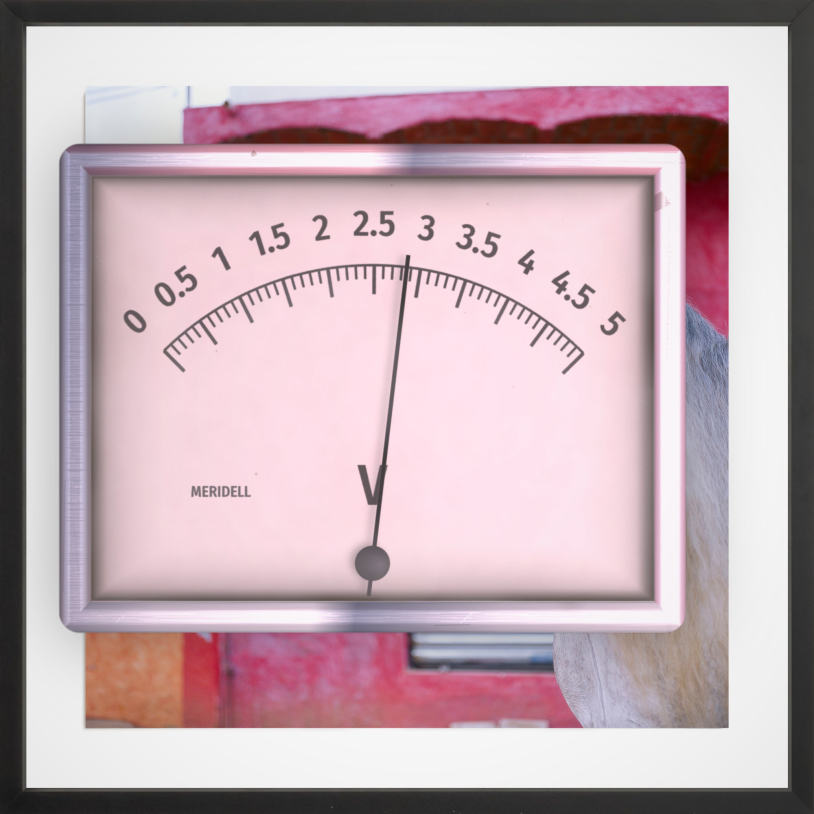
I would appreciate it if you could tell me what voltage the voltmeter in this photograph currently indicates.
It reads 2.85 V
